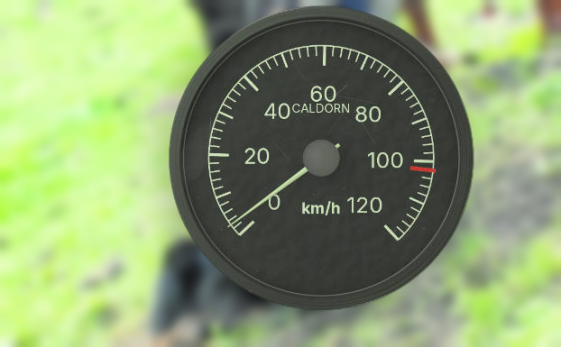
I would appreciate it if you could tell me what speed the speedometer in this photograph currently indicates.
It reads 3 km/h
